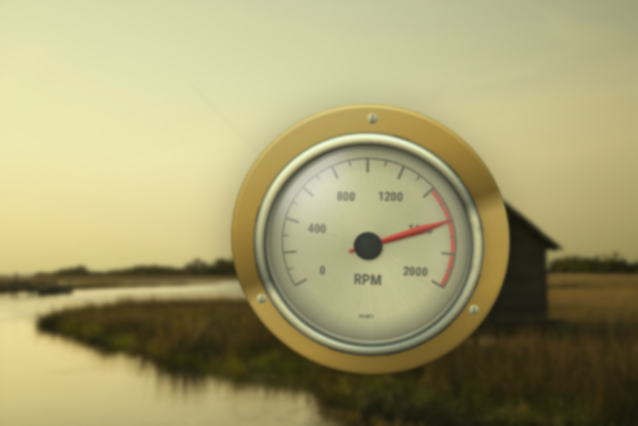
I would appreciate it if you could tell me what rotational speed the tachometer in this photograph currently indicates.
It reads 1600 rpm
